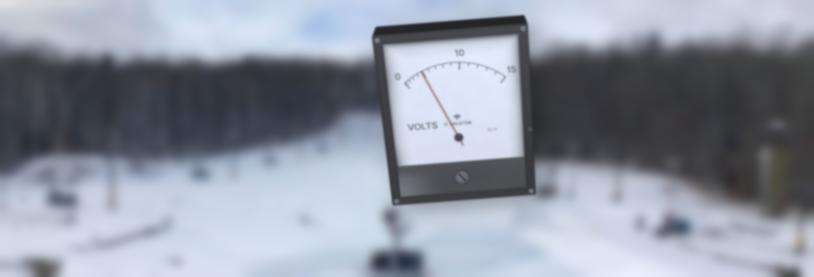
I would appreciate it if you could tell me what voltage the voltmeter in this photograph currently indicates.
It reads 5 V
